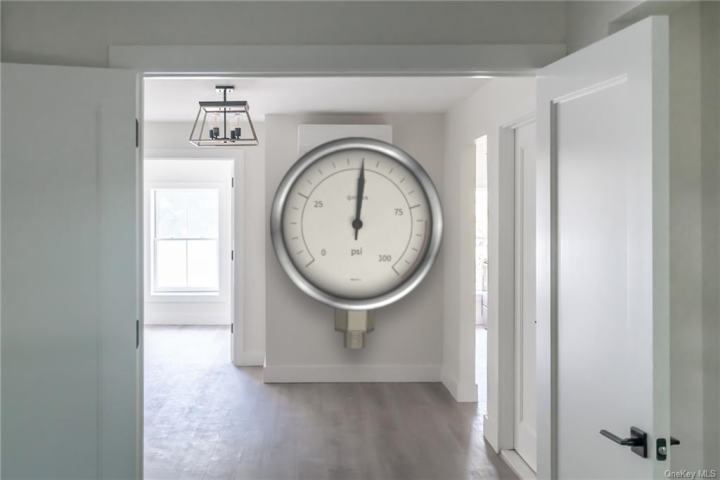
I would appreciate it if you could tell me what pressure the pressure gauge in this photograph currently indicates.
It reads 50 psi
